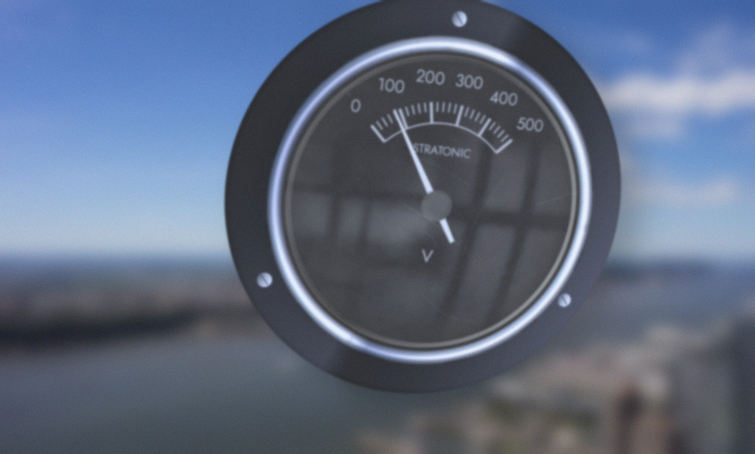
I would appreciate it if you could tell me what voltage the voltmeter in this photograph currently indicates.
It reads 80 V
